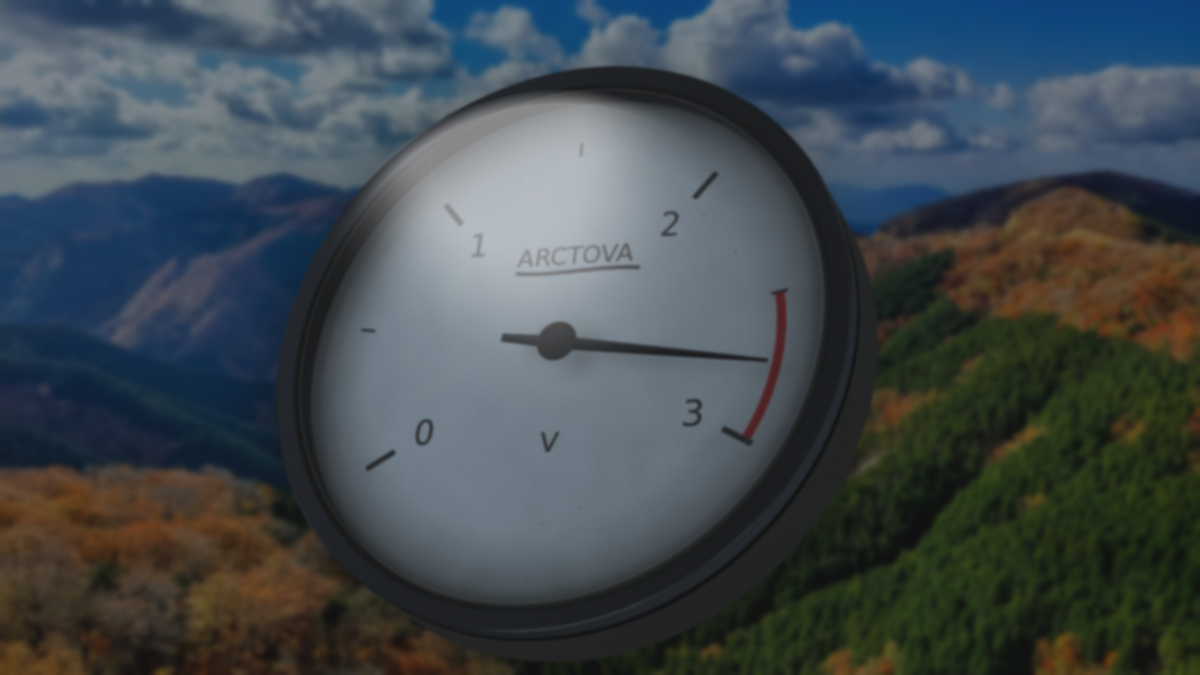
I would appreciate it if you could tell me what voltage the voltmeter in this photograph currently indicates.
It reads 2.75 V
